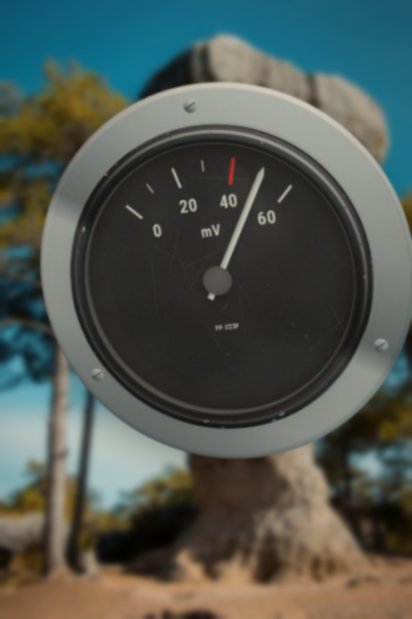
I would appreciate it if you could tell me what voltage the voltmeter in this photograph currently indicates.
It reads 50 mV
